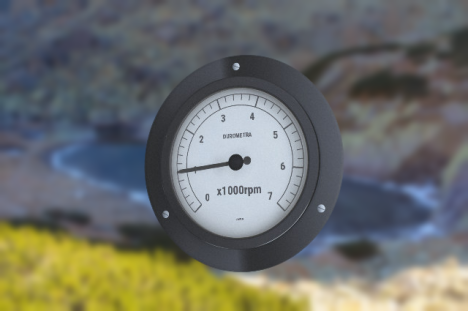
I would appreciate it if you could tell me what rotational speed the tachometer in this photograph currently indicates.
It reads 1000 rpm
